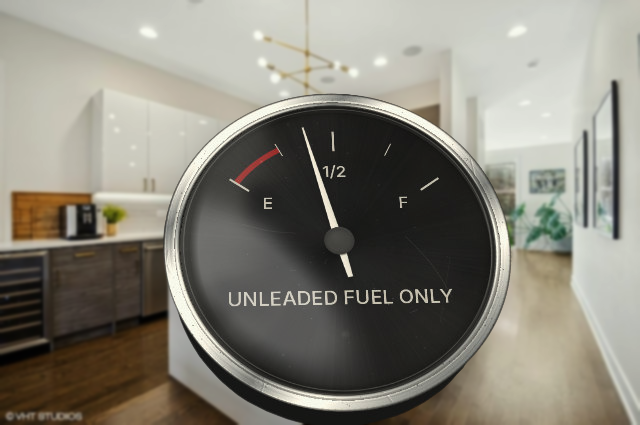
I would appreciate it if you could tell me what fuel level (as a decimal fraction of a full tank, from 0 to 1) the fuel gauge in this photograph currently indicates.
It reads 0.375
